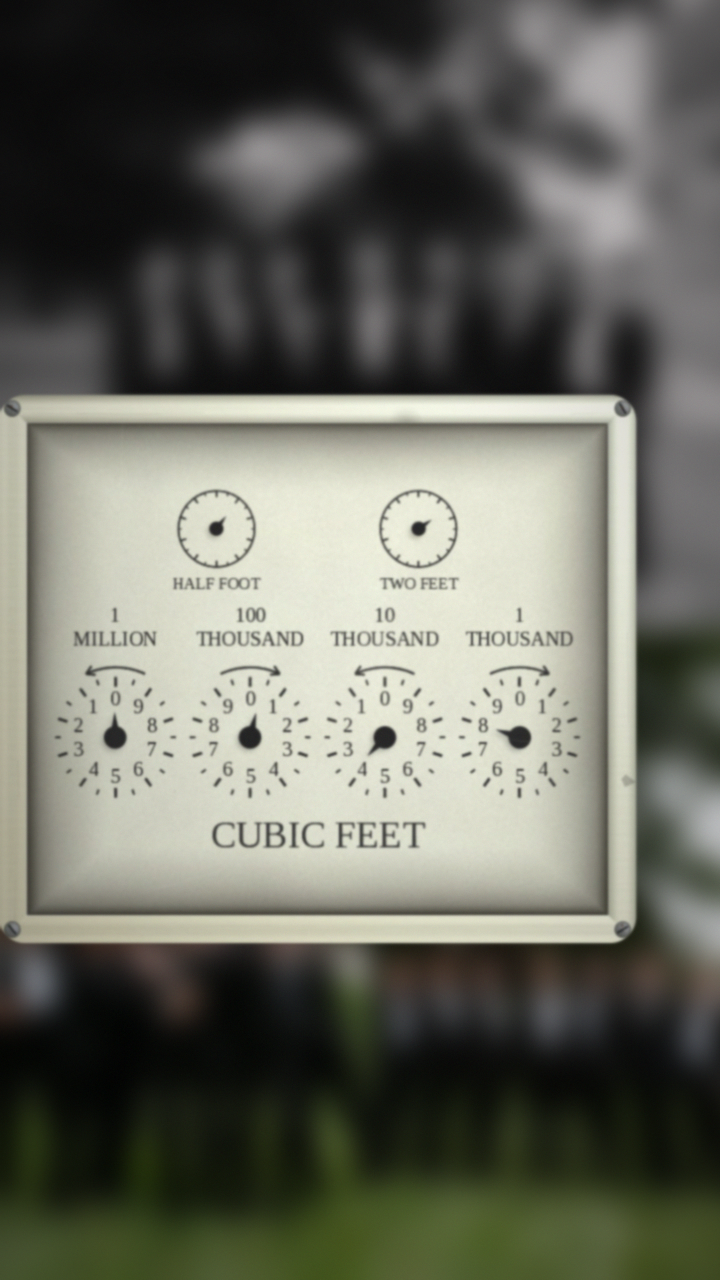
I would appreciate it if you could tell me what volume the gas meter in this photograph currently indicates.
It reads 3800 ft³
